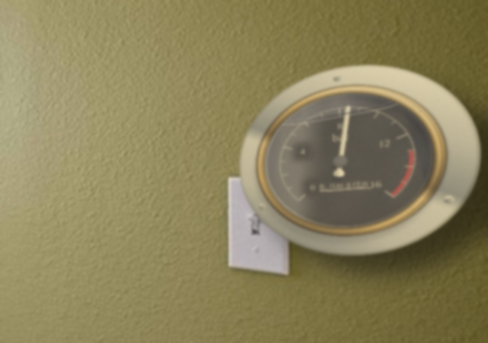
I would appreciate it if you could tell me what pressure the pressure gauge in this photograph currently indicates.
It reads 8.5 bar
